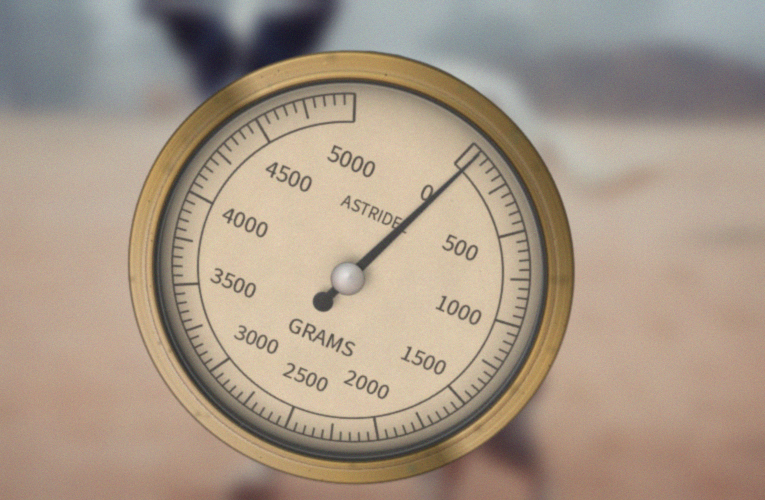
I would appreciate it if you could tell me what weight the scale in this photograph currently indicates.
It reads 50 g
